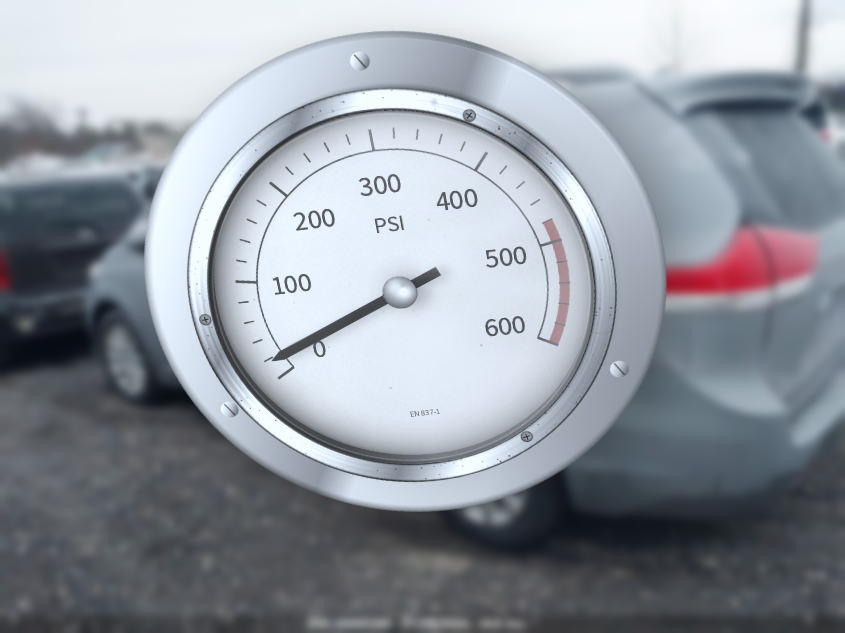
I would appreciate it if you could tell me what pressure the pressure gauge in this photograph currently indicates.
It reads 20 psi
